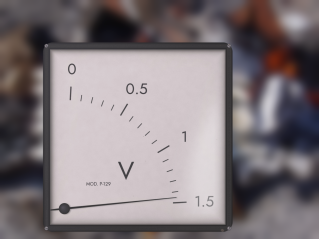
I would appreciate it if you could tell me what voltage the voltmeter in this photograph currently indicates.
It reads 1.45 V
